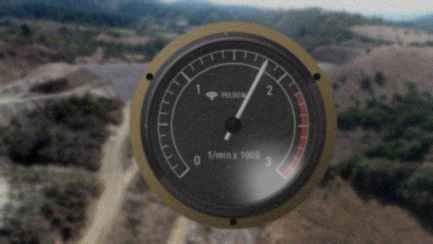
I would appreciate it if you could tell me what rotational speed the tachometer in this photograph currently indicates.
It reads 1800 rpm
